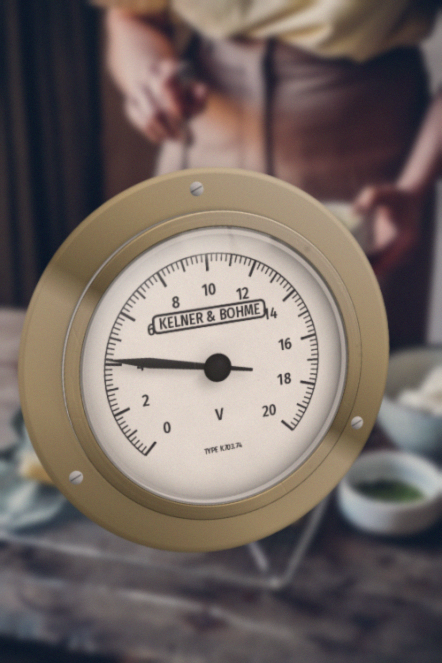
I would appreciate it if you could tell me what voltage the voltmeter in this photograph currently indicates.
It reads 4.2 V
